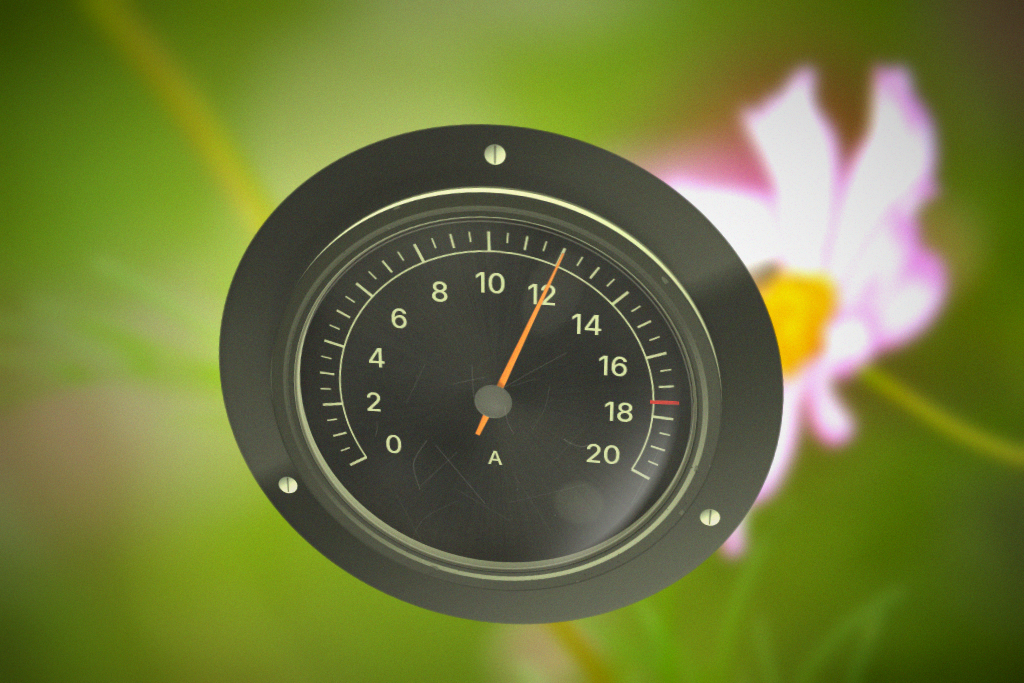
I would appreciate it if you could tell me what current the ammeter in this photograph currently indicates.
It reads 12 A
